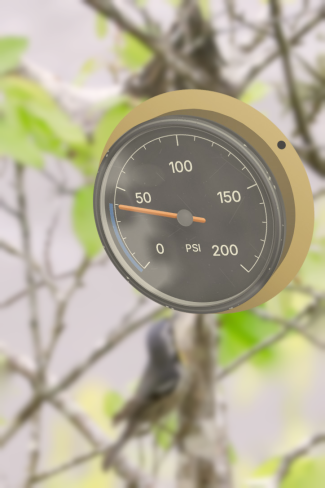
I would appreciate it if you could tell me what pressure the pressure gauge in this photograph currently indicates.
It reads 40 psi
